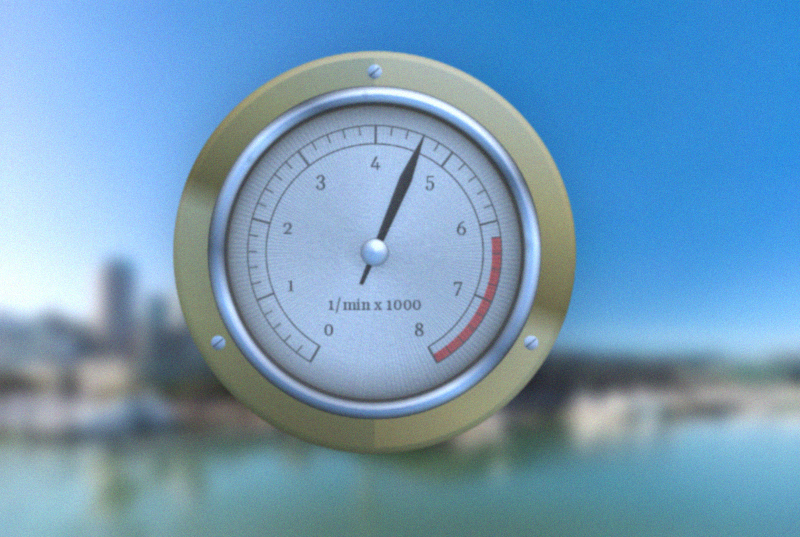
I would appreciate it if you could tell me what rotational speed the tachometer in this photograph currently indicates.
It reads 4600 rpm
